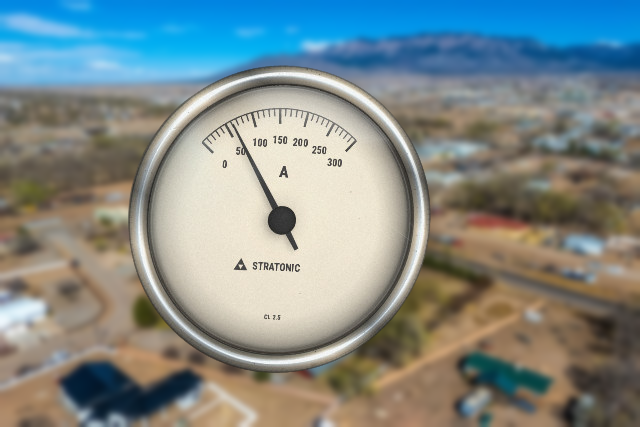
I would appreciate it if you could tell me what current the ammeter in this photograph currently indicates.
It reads 60 A
